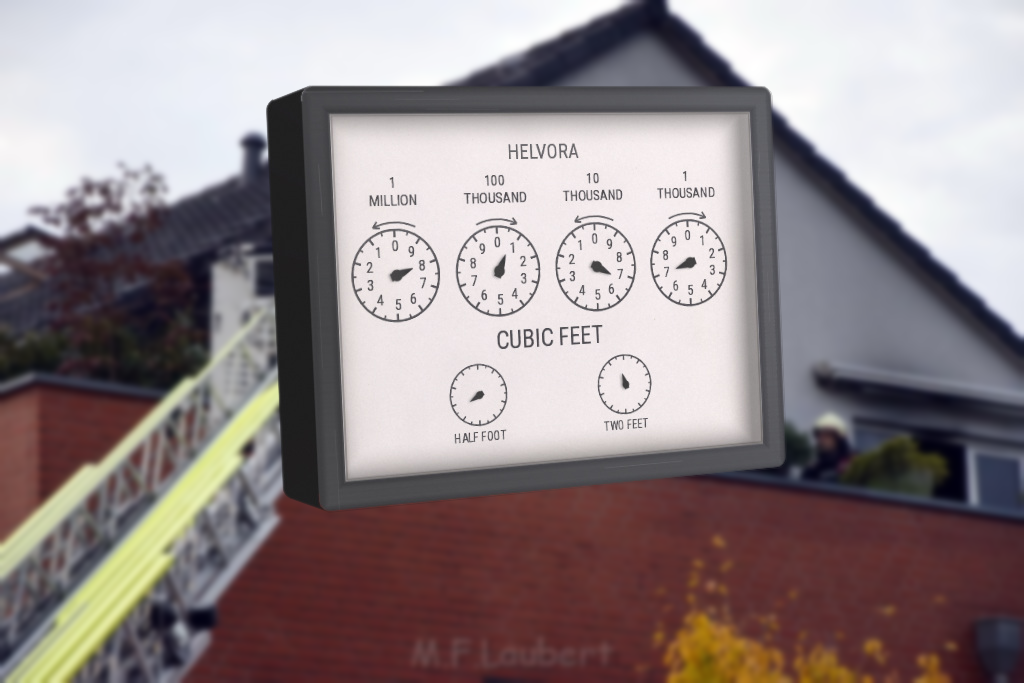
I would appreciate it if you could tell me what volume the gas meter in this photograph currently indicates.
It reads 806700 ft³
